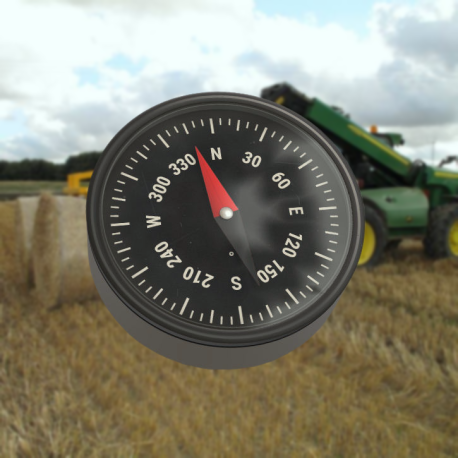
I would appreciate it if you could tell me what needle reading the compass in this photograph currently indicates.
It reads 345 °
